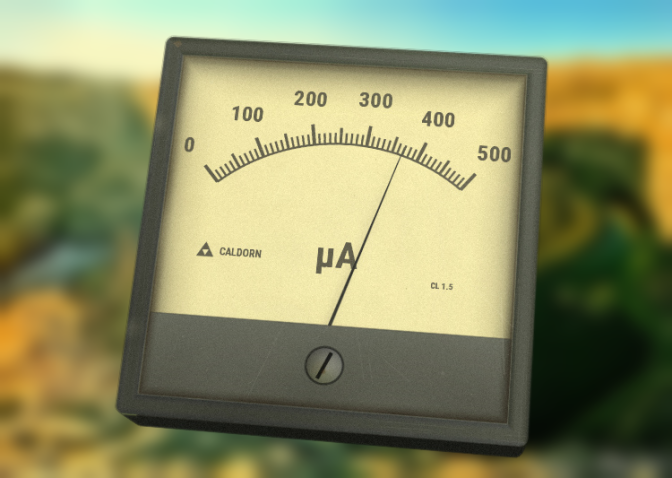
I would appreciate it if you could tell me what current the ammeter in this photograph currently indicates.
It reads 370 µA
